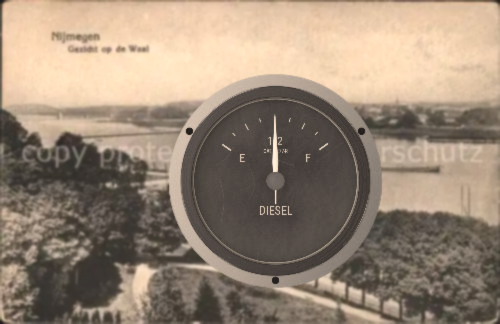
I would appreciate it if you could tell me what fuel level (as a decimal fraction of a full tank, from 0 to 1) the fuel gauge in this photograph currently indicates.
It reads 0.5
